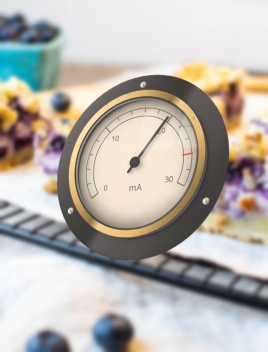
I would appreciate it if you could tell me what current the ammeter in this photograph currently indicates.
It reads 20 mA
